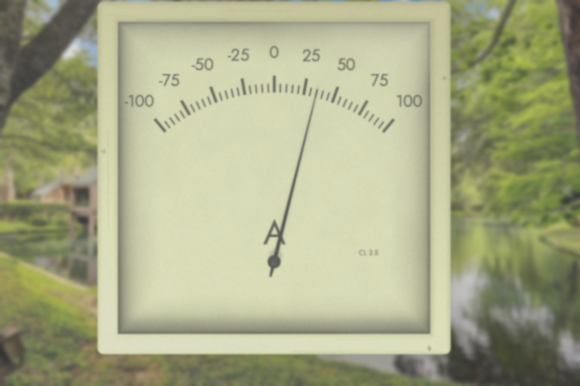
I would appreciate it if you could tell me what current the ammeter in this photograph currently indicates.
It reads 35 A
